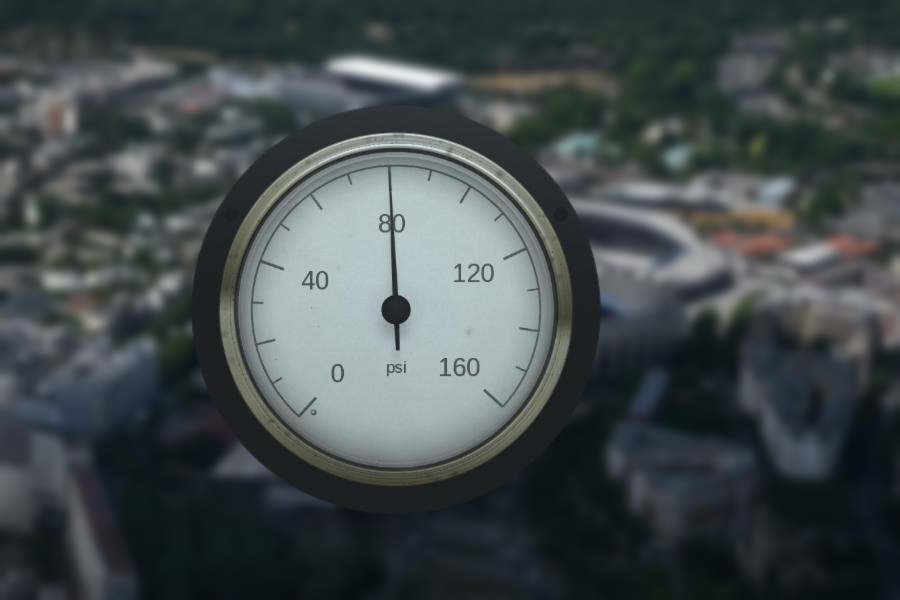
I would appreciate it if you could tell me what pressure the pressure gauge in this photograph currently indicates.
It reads 80 psi
